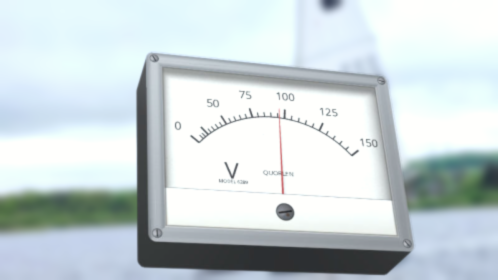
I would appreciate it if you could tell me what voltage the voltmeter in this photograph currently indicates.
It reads 95 V
